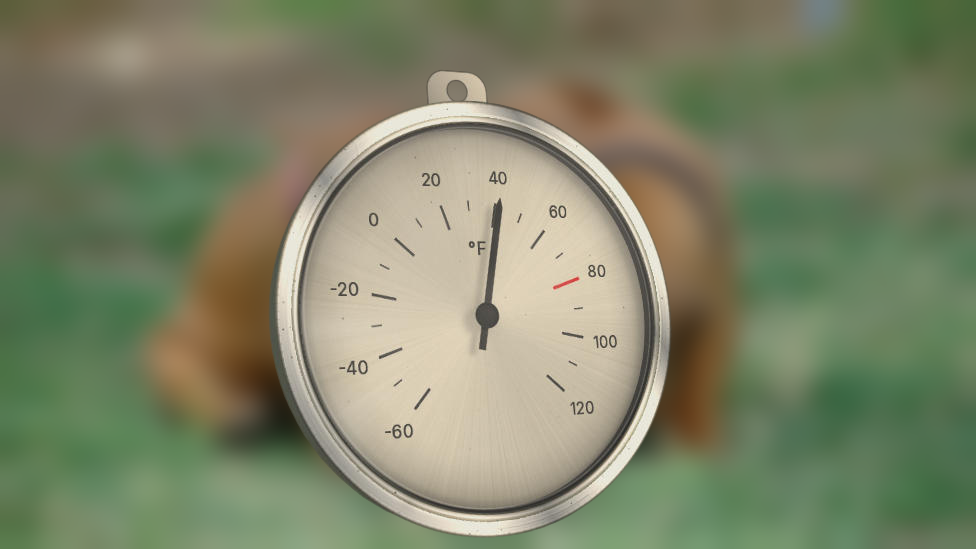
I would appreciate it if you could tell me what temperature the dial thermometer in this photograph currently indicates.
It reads 40 °F
